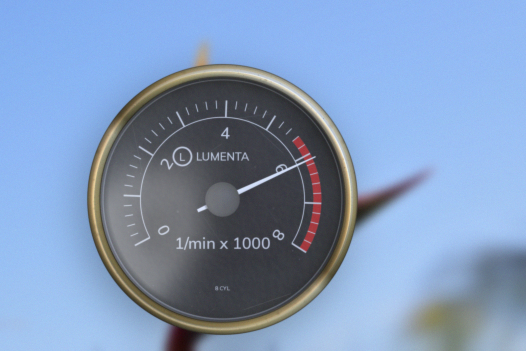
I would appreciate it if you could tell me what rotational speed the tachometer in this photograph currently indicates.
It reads 6100 rpm
